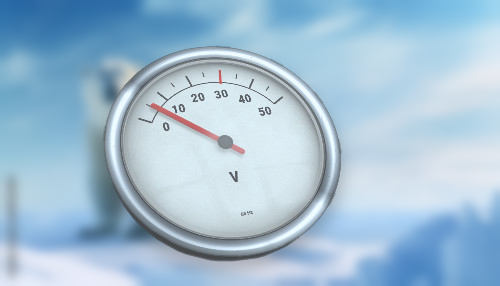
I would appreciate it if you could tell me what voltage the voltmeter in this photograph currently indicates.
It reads 5 V
